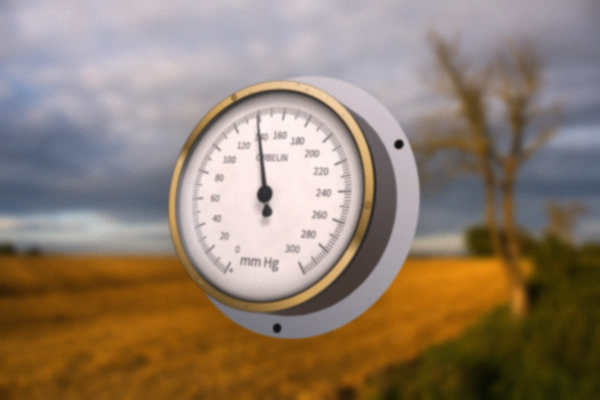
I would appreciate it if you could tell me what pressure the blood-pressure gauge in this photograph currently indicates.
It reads 140 mmHg
